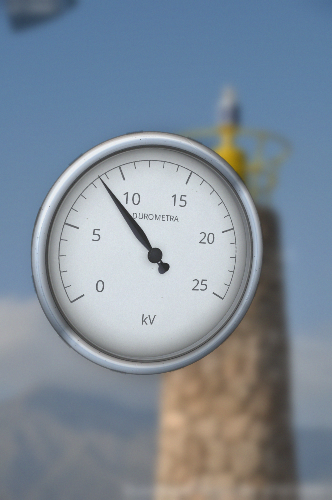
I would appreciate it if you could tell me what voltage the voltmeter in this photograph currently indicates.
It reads 8.5 kV
